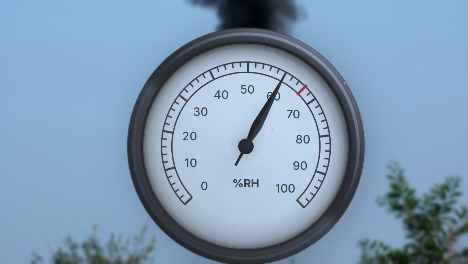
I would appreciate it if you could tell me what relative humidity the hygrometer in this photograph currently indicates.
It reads 60 %
